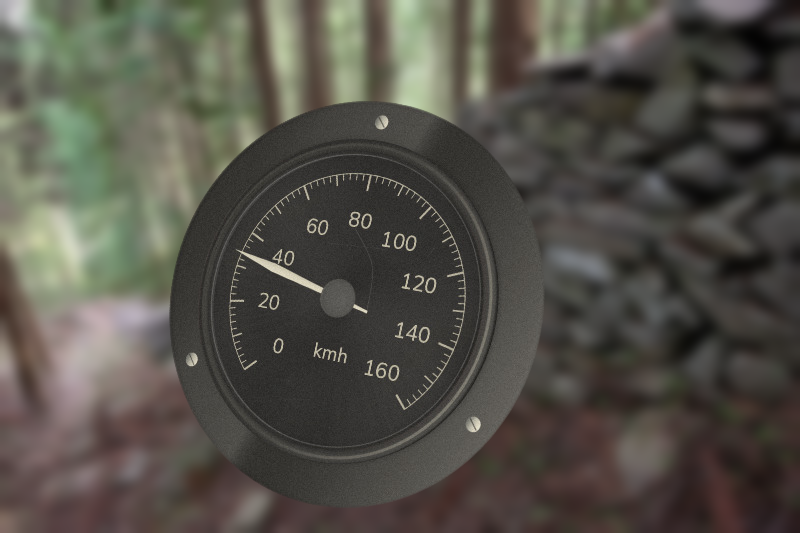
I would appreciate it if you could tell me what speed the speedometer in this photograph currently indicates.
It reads 34 km/h
